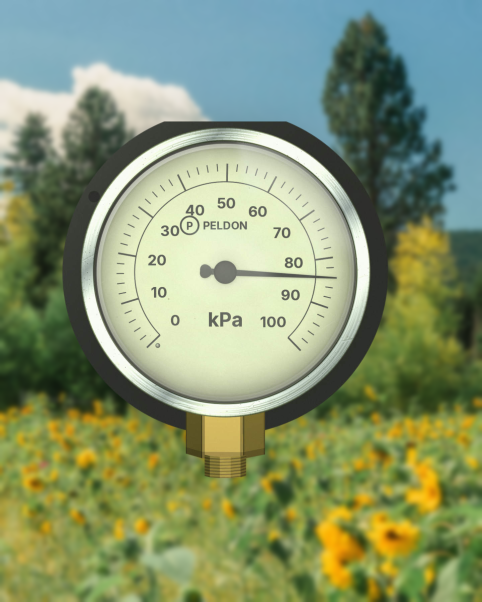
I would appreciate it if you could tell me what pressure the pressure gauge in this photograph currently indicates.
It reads 84 kPa
